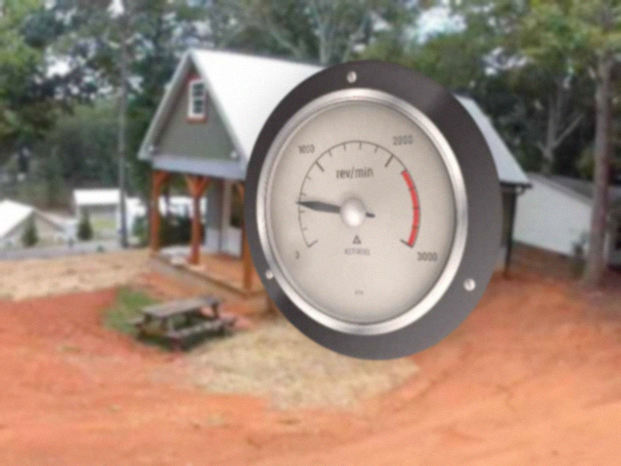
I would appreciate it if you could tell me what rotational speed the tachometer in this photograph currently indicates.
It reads 500 rpm
